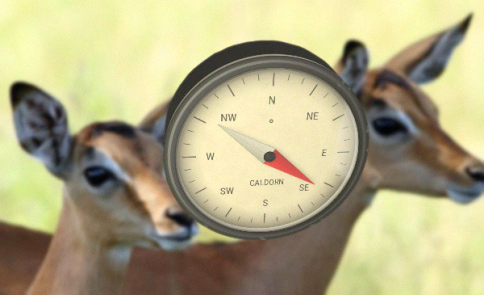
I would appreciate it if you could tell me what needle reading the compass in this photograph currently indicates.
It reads 125 °
